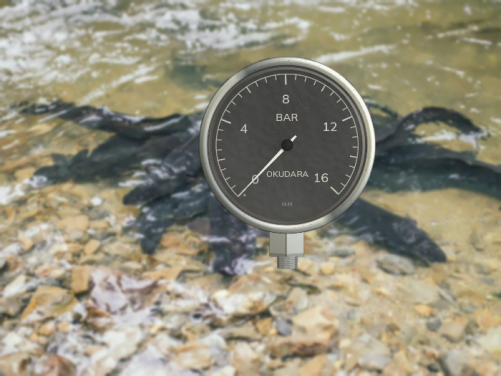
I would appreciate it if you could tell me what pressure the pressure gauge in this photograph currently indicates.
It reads 0 bar
